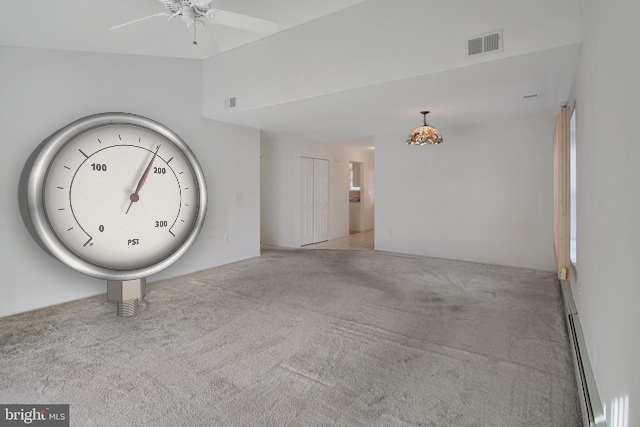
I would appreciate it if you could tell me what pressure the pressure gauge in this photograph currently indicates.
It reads 180 psi
